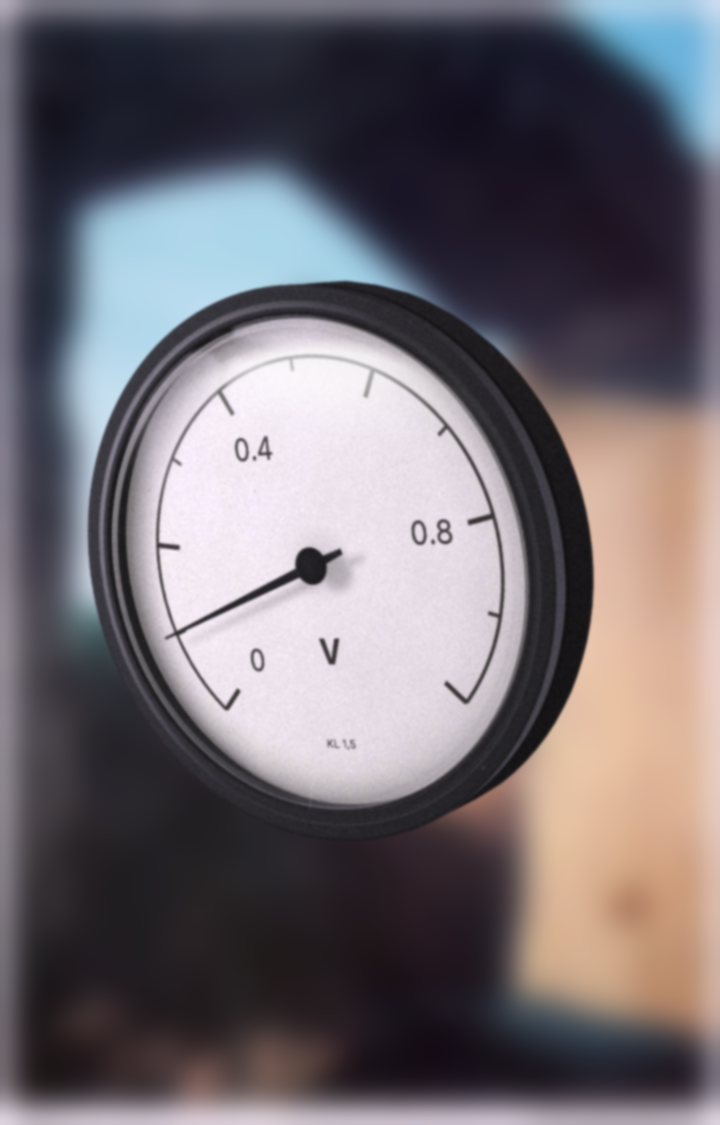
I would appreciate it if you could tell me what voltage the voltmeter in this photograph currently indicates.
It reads 0.1 V
